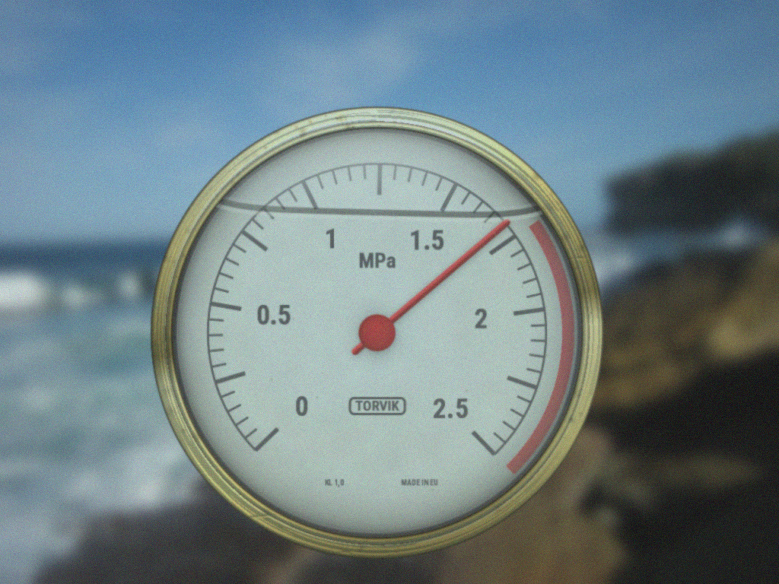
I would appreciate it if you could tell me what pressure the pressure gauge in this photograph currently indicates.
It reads 1.7 MPa
